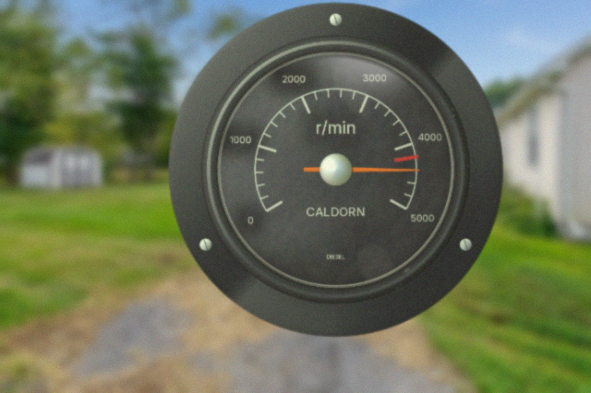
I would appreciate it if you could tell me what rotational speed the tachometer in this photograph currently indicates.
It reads 4400 rpm
